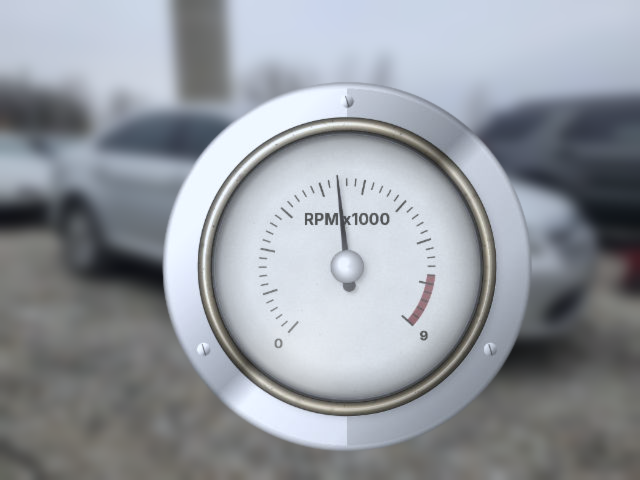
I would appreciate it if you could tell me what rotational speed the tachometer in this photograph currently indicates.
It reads 4400 rpm
